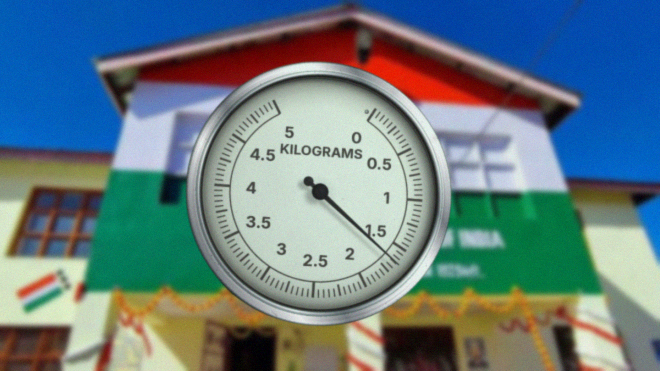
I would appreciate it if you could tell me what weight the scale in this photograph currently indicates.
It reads 1.65 kg
